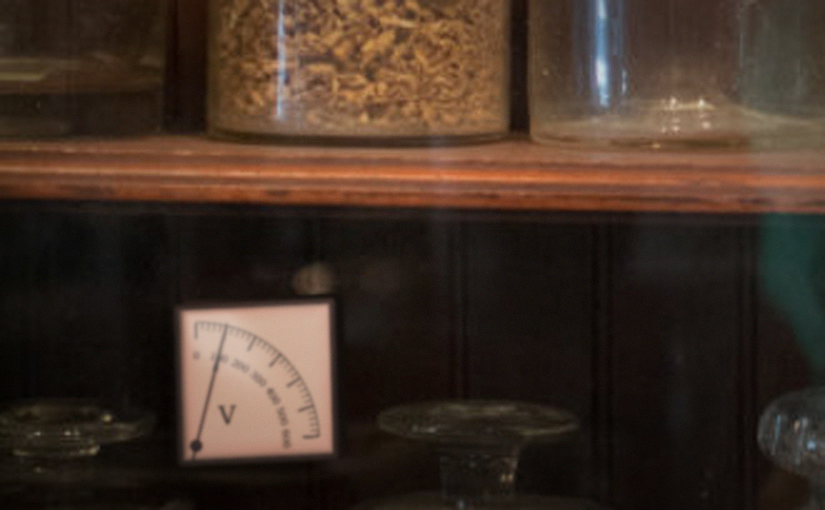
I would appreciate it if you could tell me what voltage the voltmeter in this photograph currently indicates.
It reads 100 V
